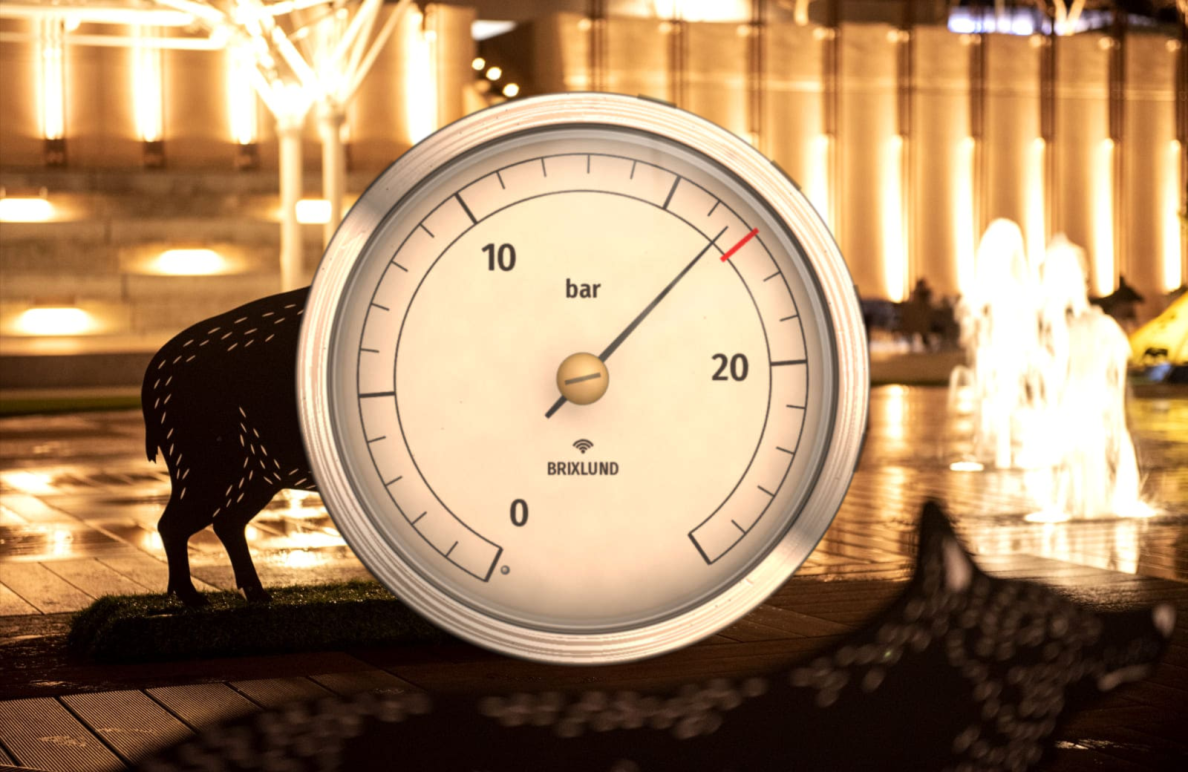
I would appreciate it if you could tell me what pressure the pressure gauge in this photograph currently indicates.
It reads 16.5 bar
